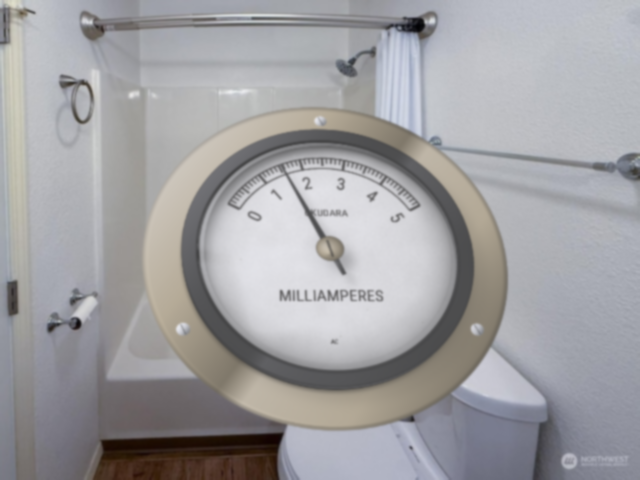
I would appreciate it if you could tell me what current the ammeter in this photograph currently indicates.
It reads 1.5 mA
